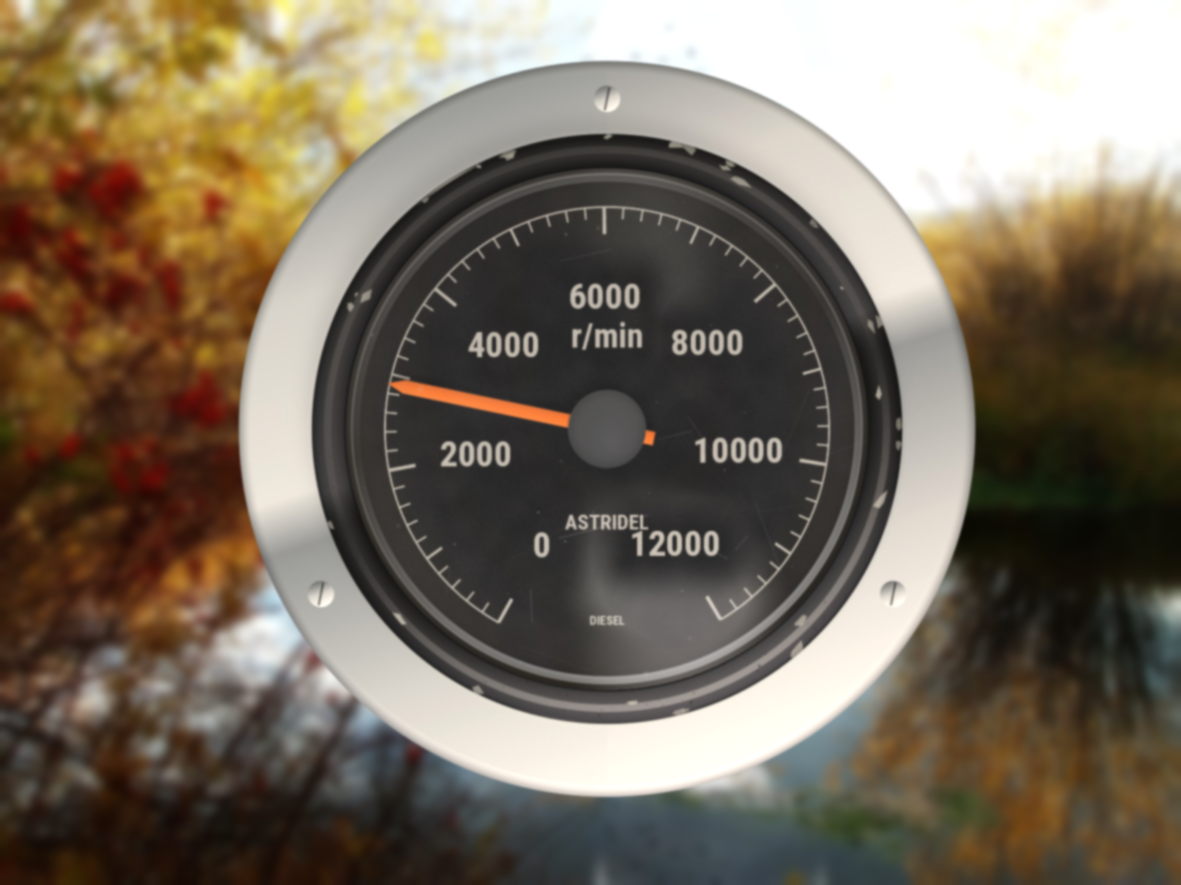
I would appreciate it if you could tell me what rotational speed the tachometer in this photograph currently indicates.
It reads 2900 rpm
